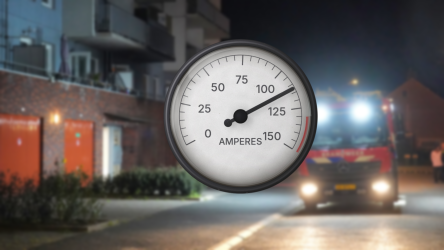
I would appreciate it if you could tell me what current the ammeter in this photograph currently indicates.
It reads 112.5 A
